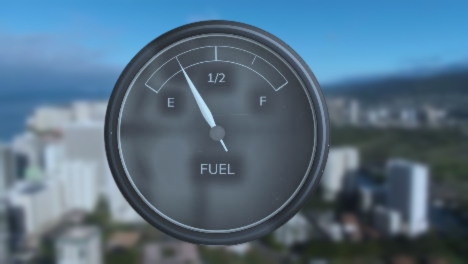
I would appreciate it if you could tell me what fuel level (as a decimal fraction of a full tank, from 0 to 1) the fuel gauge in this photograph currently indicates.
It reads 0.25
